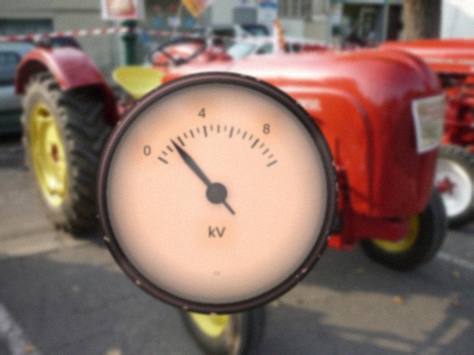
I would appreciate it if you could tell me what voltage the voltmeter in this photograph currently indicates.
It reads 1.5 kV
